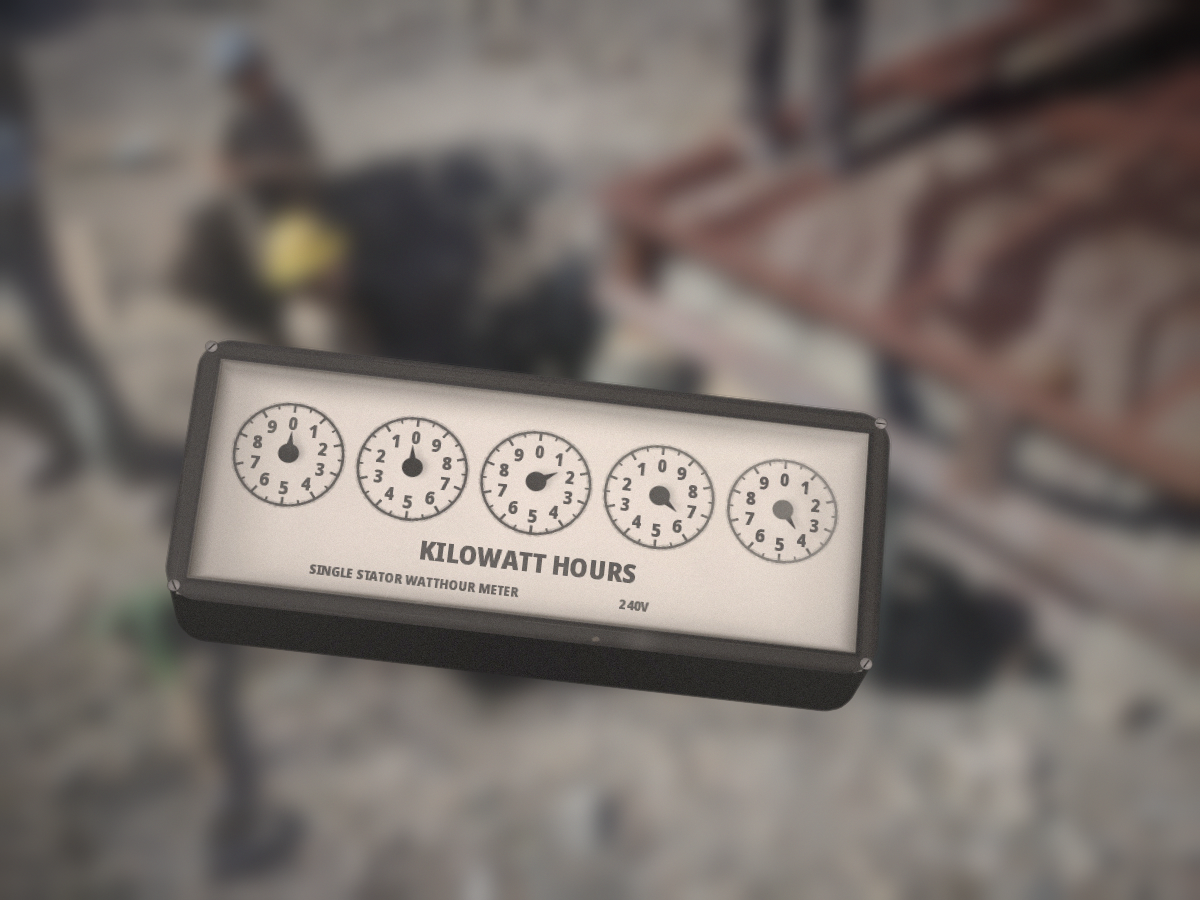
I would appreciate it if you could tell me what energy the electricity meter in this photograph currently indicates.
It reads 164 kWh
